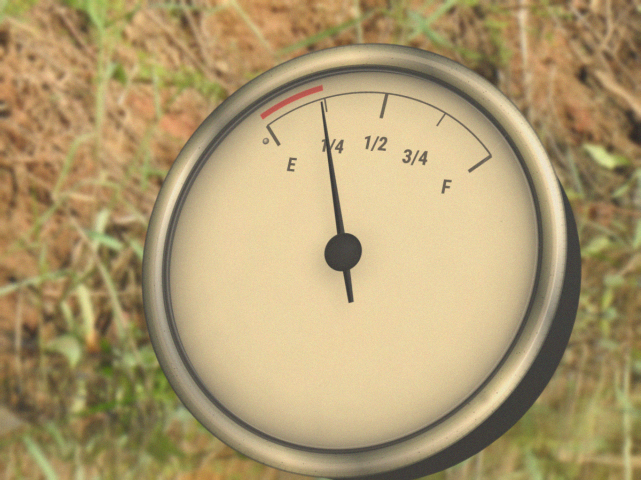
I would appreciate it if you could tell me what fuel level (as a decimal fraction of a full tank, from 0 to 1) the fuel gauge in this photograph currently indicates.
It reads 0.25
